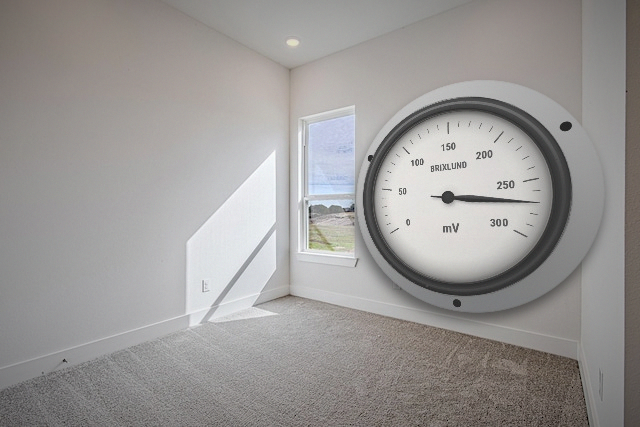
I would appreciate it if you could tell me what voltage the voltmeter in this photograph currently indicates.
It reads 270 mV
